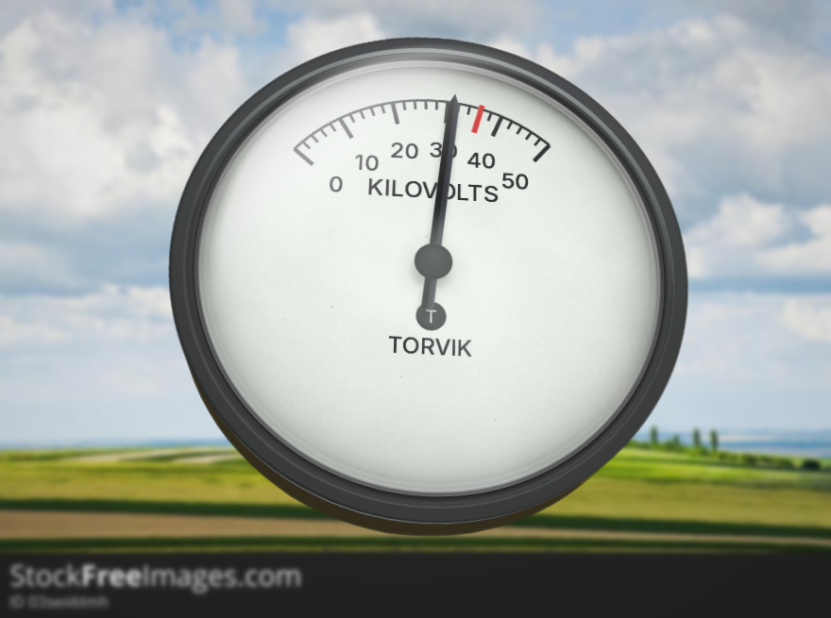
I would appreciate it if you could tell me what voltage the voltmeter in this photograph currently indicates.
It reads 31 kV
